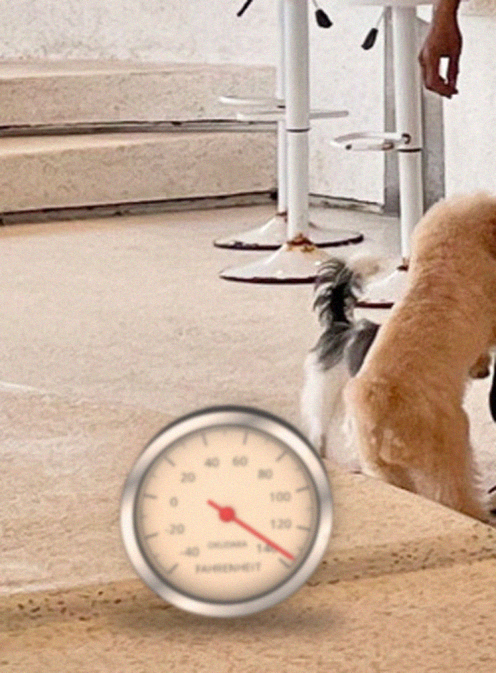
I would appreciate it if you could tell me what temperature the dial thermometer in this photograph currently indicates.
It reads 135 °F
